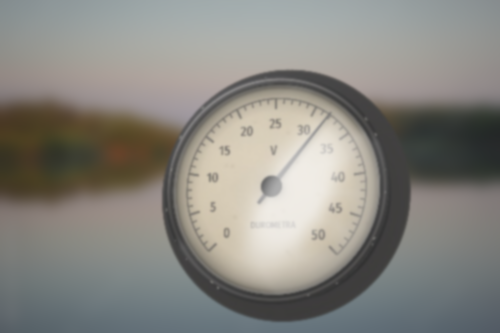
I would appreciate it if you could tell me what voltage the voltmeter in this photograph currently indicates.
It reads 32 V
